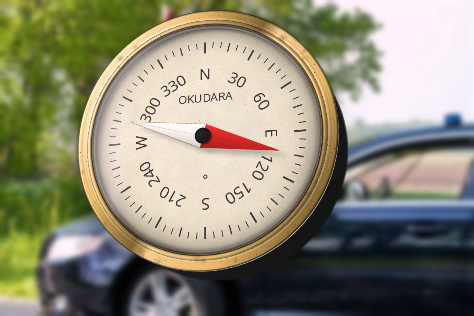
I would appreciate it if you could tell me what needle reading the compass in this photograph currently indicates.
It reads 105 °
